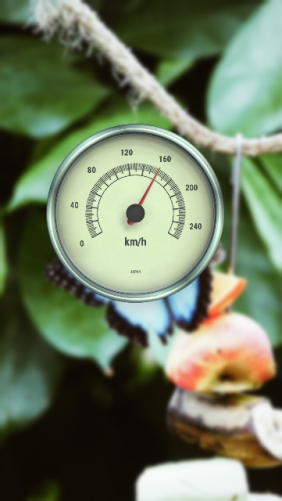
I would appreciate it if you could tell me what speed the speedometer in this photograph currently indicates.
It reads 160 km/h
